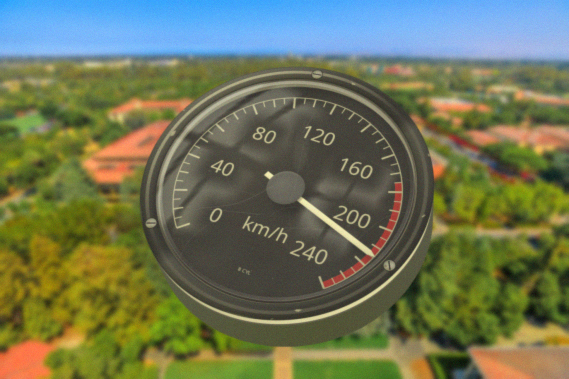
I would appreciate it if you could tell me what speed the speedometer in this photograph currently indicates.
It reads 215 km/h
